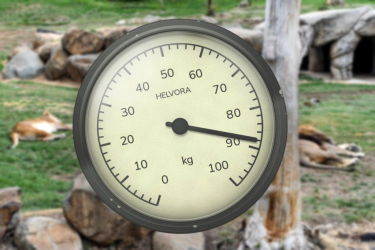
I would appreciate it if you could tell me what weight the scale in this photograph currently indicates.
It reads 88 kg
